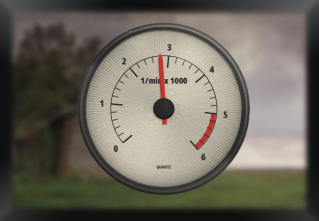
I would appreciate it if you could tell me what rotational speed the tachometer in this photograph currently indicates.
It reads 2800 rpm
